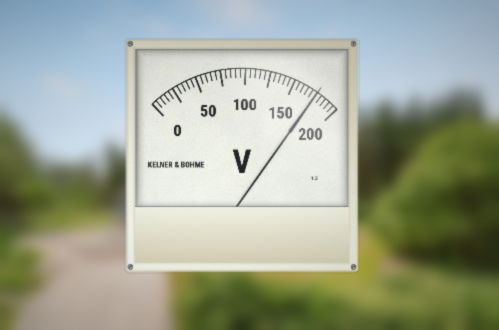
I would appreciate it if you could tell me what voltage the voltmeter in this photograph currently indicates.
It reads 175 V
